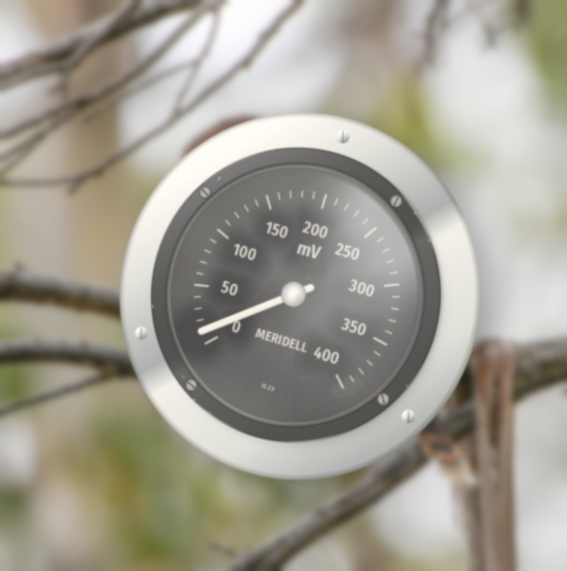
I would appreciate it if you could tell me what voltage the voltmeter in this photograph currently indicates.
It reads 10 mV
